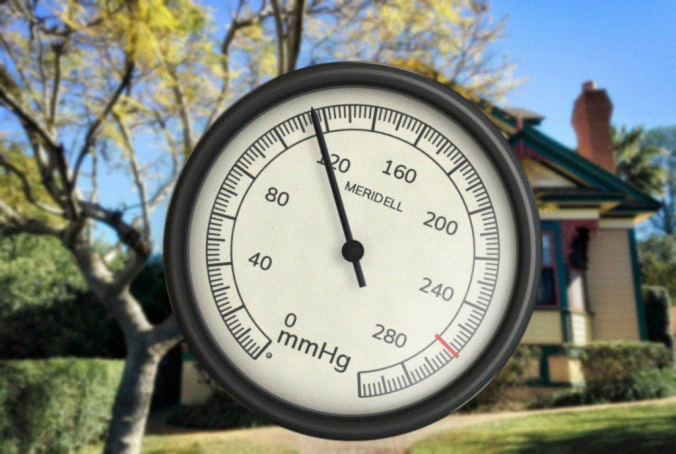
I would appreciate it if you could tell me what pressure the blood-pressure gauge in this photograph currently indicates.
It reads 116 mmHg
